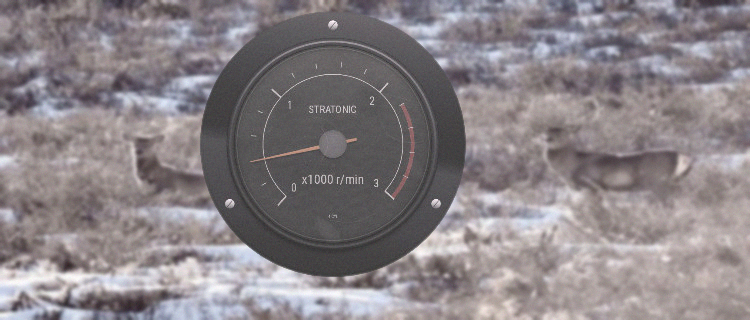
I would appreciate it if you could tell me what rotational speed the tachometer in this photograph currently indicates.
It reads 400 rpm
